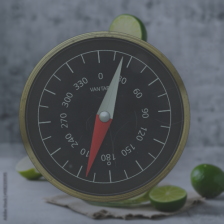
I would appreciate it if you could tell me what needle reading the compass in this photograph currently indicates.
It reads 202.5 °
